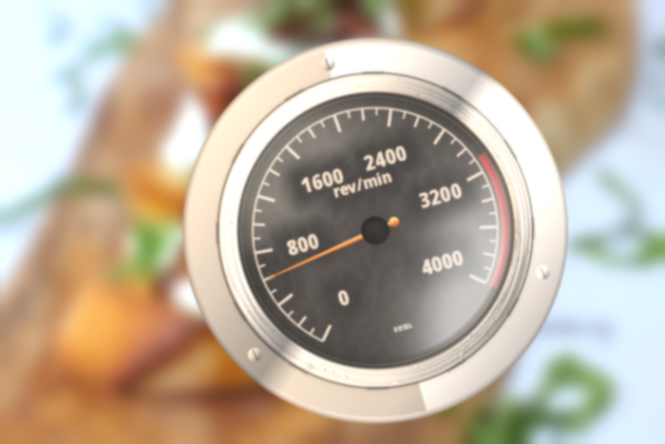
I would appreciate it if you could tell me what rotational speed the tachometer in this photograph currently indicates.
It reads 600 rpm
